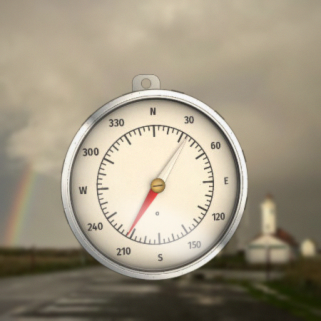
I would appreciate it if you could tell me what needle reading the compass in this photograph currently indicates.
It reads 215 °
